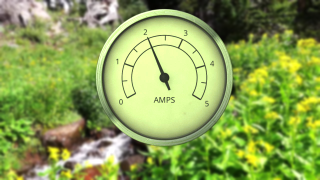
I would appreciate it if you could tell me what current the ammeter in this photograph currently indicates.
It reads 2 A
